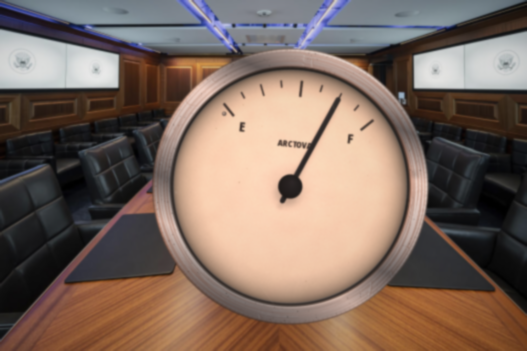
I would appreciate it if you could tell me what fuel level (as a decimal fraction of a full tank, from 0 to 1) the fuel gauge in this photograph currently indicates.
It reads 0.75
